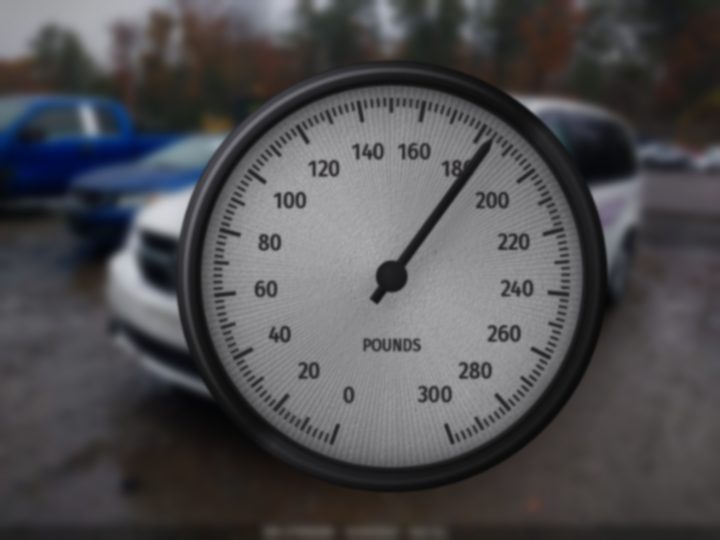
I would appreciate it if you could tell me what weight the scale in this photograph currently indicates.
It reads 184 lb
